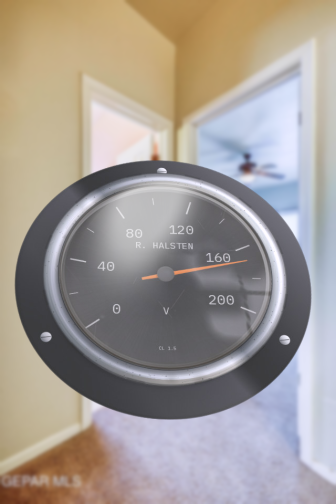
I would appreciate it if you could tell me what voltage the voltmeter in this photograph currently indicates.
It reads 170 V
